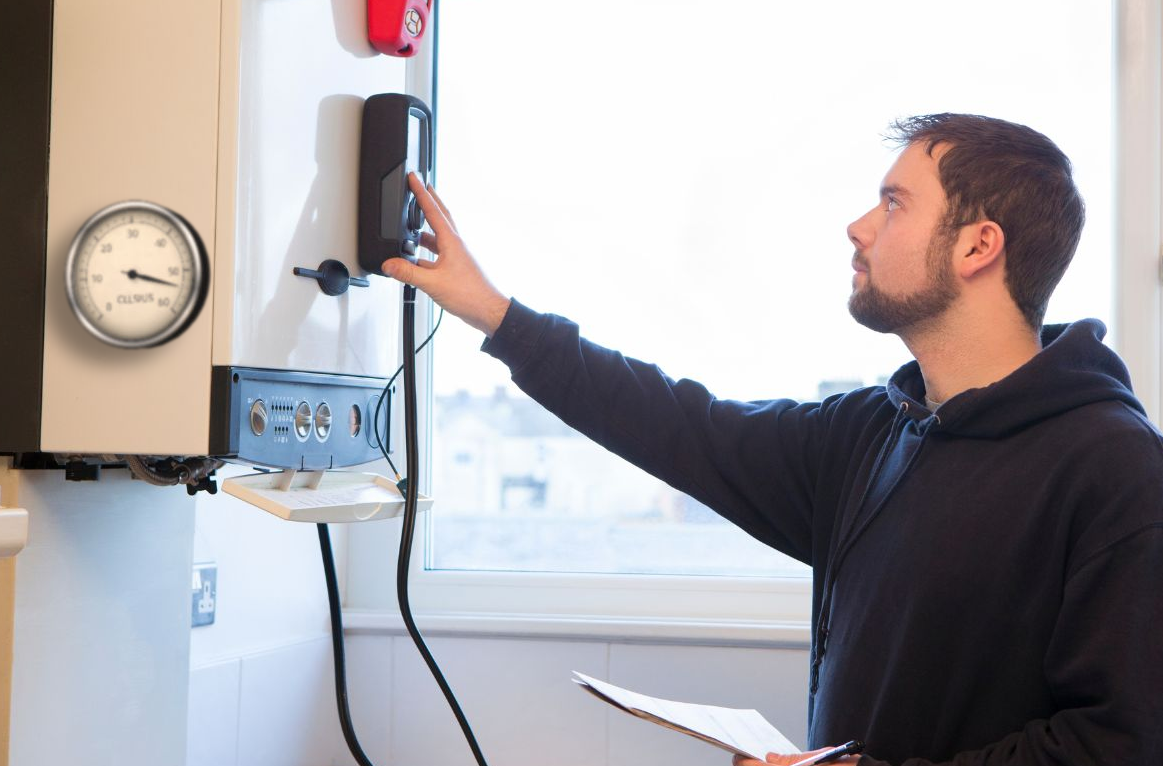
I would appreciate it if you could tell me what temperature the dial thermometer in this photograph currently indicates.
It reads 54 °C
